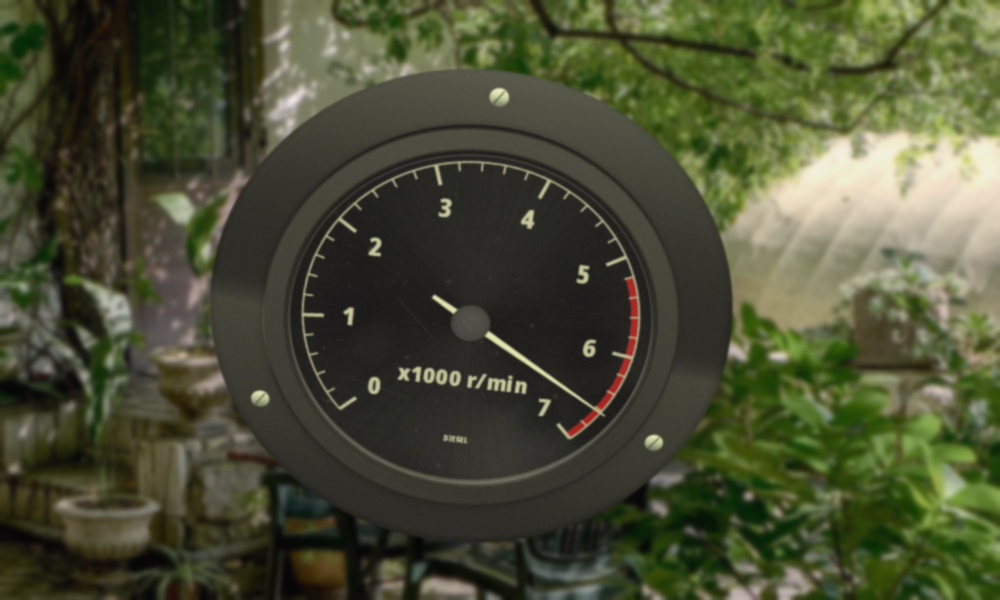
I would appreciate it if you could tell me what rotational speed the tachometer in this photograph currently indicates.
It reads 6600 rpm
